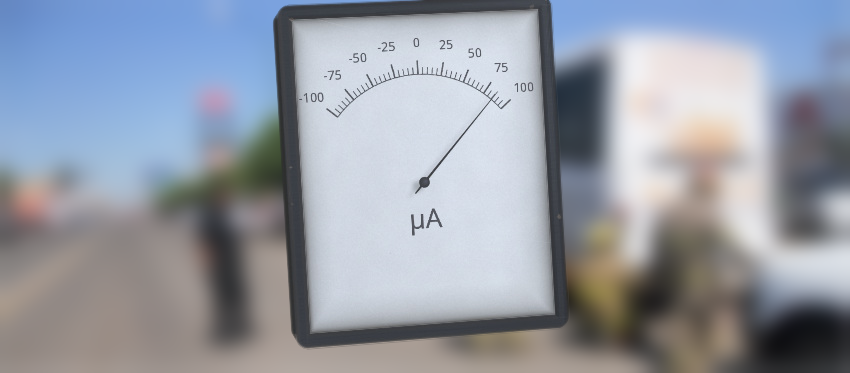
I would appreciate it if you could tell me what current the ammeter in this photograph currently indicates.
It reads 85 µA
